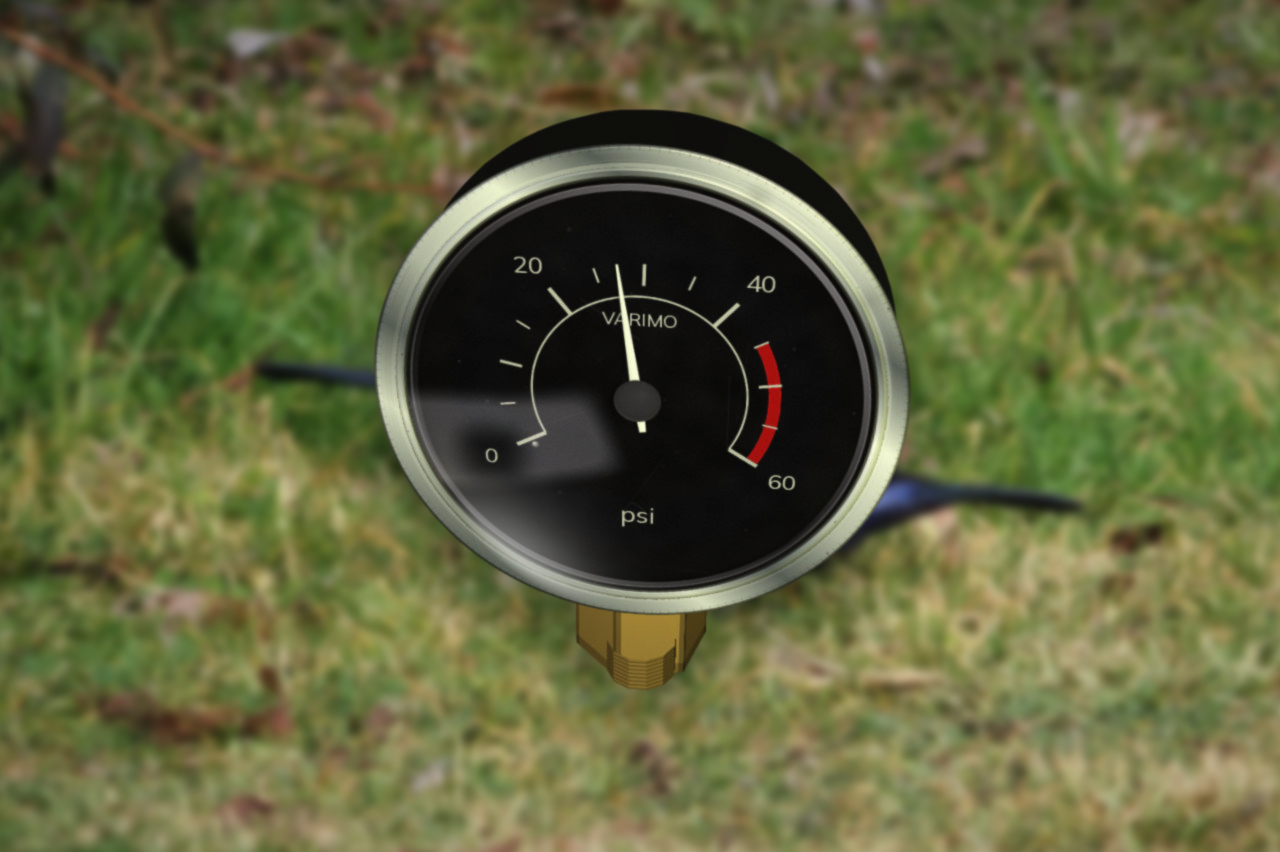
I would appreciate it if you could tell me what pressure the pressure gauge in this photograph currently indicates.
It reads 27.5 psi
